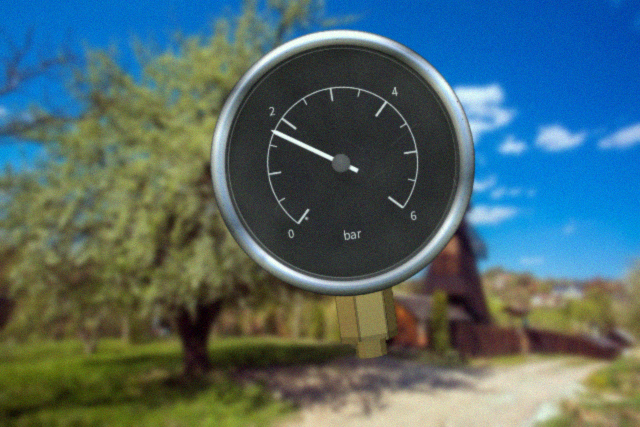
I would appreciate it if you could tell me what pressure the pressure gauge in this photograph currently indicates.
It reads 1.75 bar
